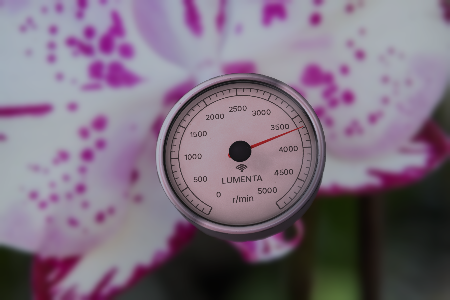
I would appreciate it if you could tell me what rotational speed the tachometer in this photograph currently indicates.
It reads 3700 rpm
